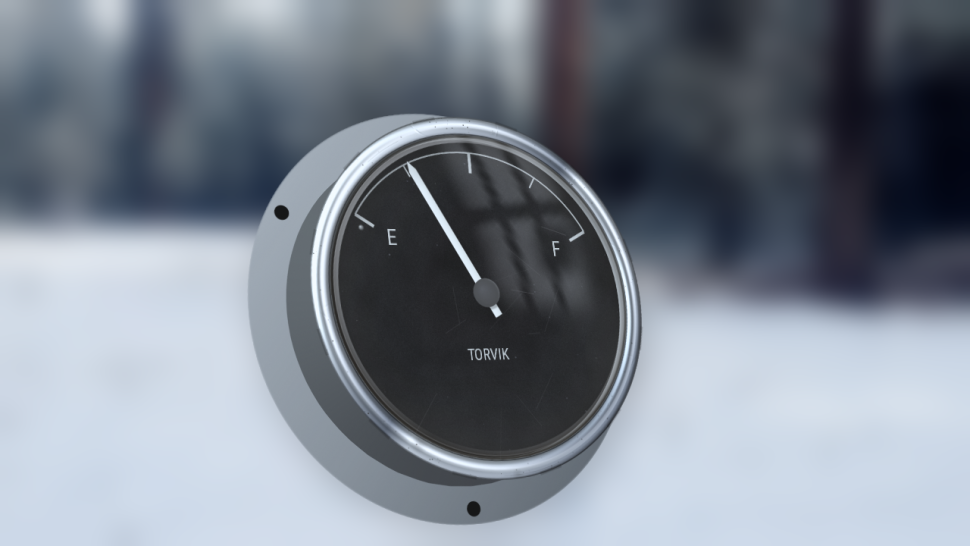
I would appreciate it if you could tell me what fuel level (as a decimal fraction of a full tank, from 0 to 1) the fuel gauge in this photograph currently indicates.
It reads 0.25
